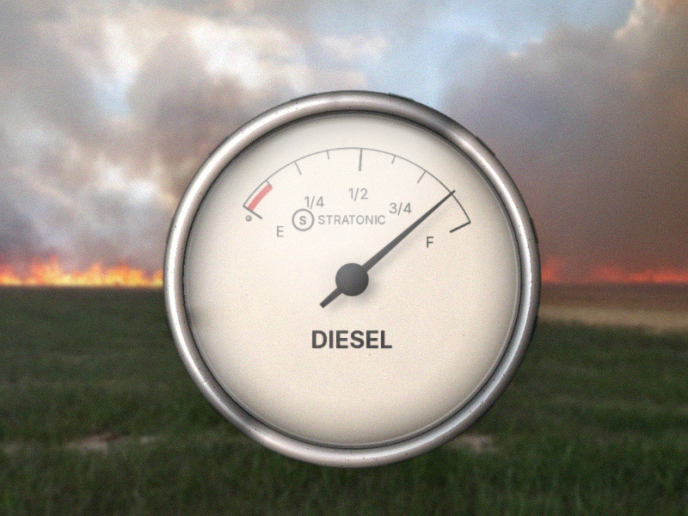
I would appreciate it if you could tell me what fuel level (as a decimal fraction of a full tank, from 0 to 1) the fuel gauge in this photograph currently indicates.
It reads 0.875
